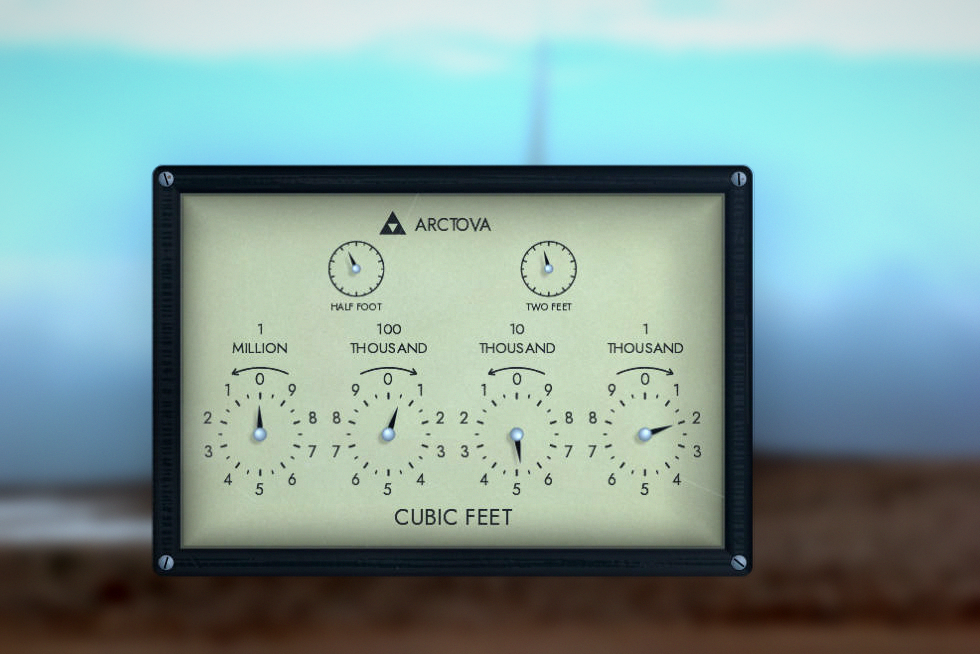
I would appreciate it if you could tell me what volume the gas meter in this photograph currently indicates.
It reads 5200 ft³
